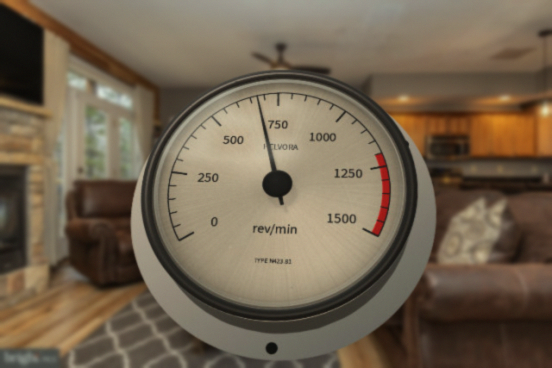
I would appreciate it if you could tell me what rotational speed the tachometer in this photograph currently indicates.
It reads 675 rpm
